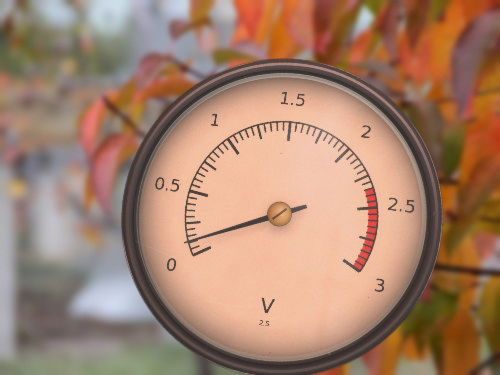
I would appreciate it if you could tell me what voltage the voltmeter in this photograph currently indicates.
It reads 0.1 V
